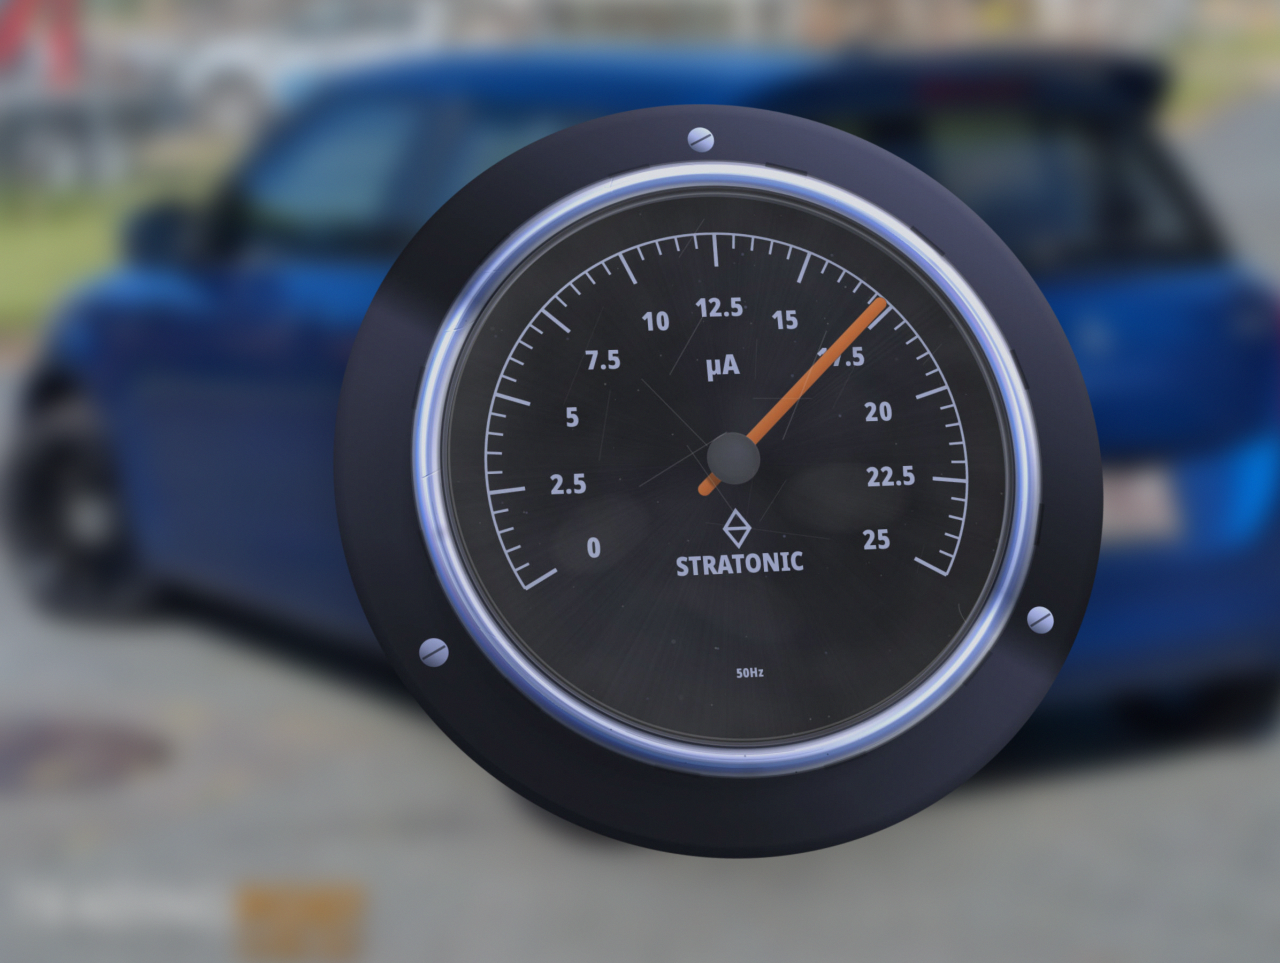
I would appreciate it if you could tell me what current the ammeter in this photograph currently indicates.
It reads 17.25 µA
